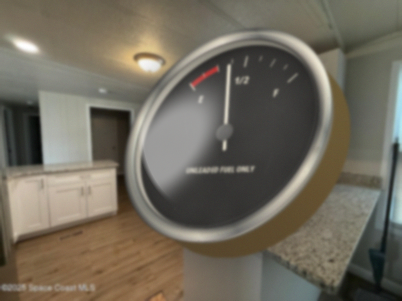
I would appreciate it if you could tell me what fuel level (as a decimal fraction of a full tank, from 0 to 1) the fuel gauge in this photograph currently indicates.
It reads 0.375
